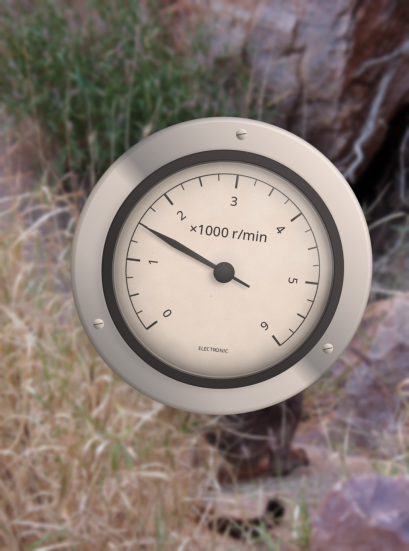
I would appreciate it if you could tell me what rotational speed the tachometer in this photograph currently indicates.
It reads 1500 rpm
